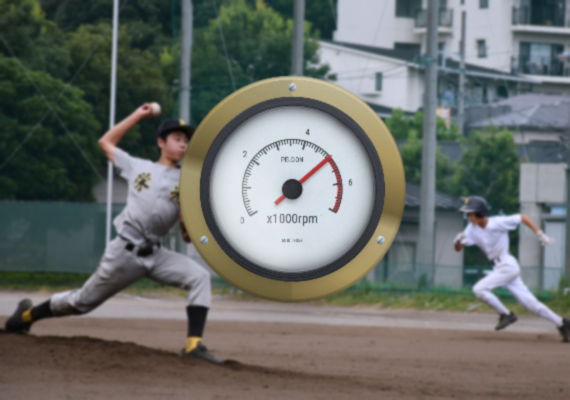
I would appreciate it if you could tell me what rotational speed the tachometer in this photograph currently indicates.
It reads 5000 rpm
